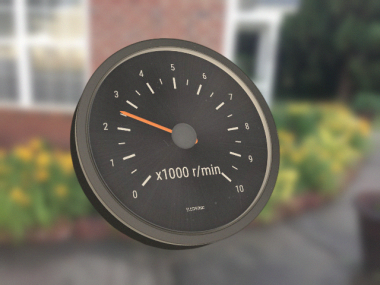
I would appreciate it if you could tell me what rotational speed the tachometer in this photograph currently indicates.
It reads 2500 rpm
